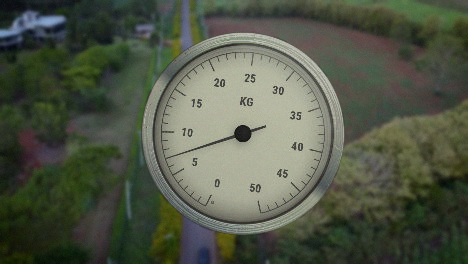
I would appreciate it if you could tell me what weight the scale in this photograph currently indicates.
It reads 7 kg
